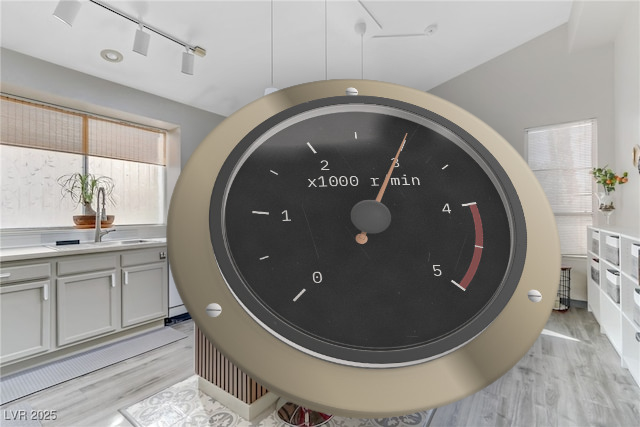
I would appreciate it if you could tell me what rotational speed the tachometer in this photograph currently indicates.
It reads 3000 rpm
